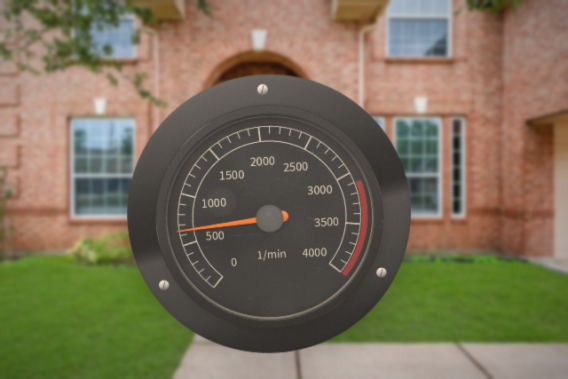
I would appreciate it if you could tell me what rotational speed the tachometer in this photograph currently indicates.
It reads 650 rpm
